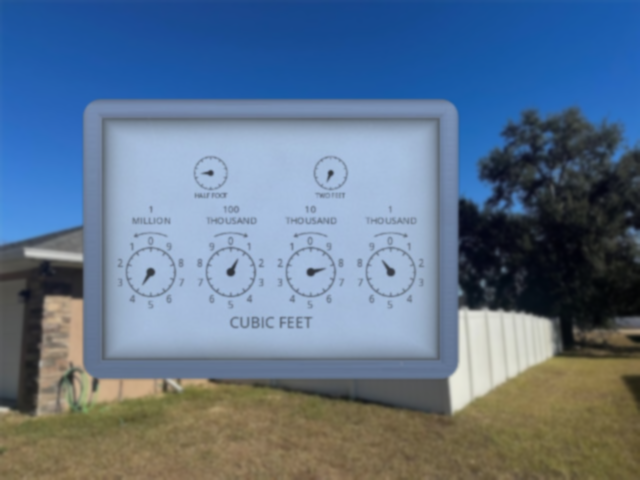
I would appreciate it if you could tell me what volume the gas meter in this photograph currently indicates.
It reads 407900 ft³
